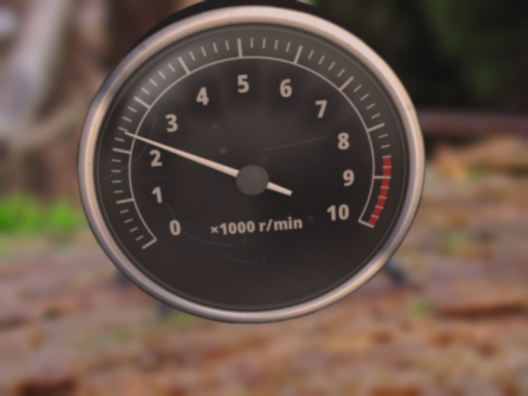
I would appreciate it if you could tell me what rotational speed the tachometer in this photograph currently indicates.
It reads 2400 rpm
